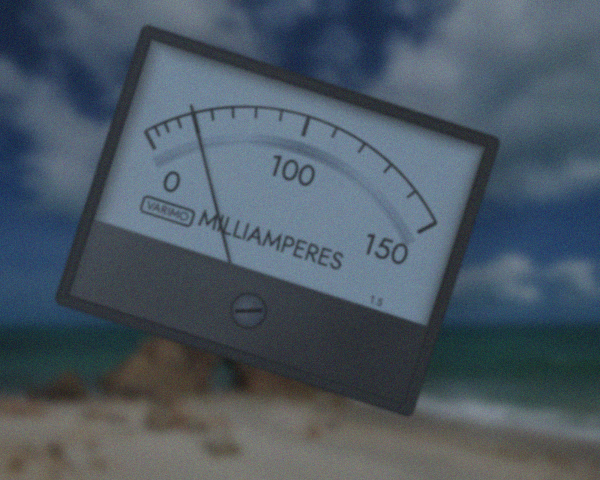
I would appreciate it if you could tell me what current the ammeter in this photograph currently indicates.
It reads 50 mA
